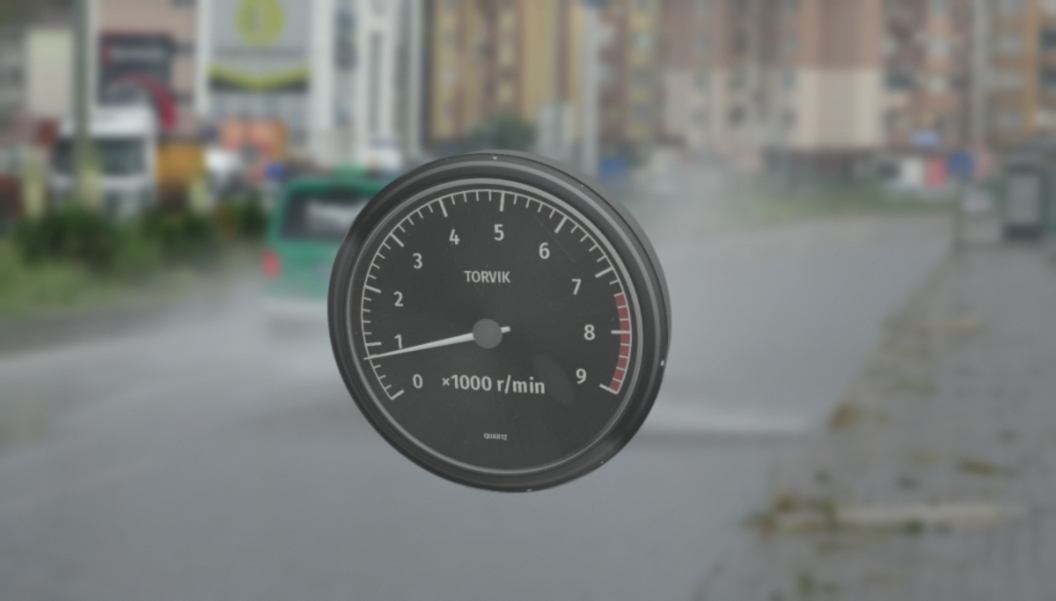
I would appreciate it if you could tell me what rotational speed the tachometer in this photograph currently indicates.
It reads 800 rpm
